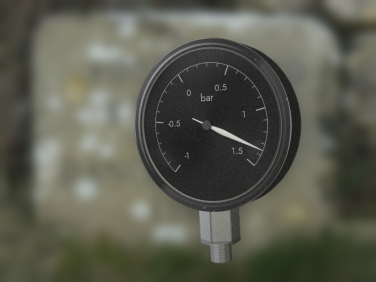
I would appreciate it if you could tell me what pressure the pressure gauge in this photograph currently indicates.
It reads 1.35 bar
